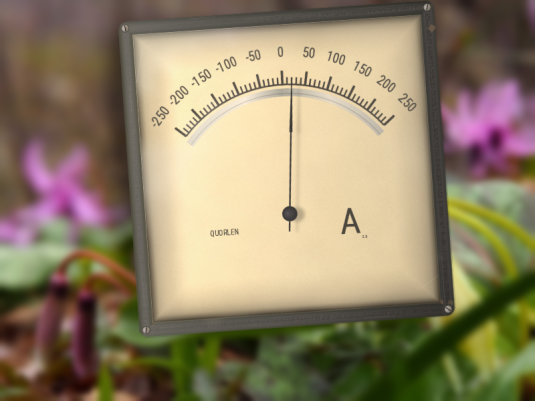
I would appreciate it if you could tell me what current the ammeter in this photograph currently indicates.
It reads 20 A
